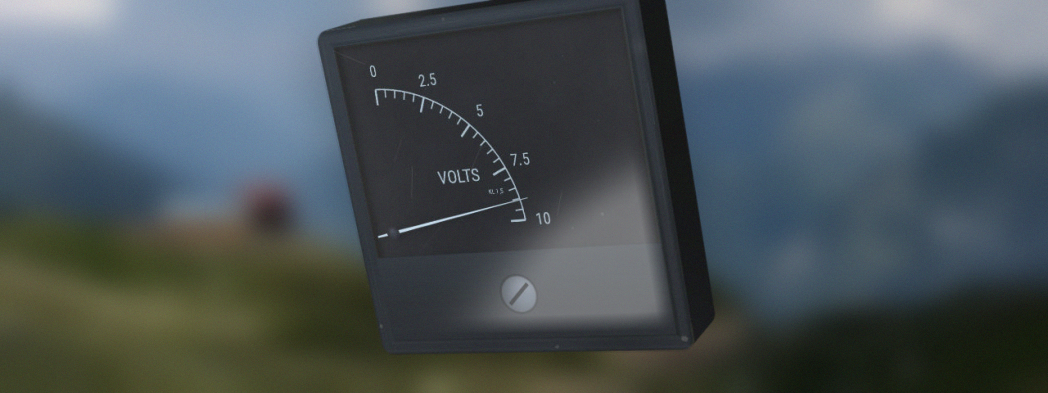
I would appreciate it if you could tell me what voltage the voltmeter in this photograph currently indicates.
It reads 9 V
